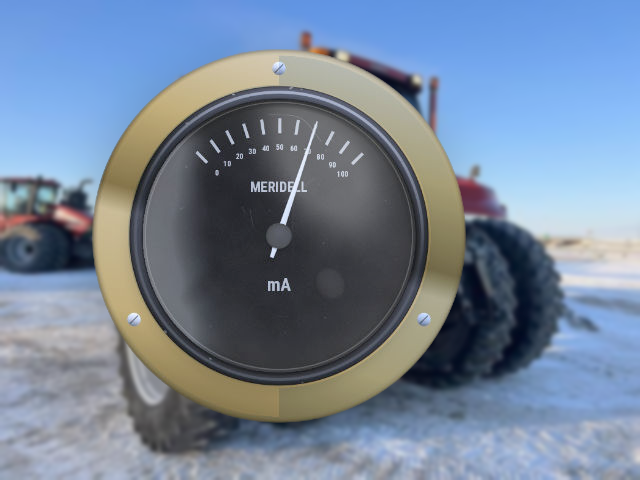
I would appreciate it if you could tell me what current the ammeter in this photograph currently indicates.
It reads 70 mA
